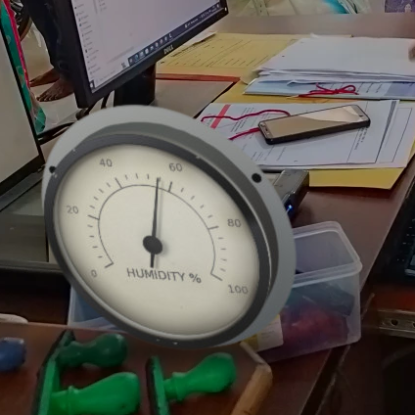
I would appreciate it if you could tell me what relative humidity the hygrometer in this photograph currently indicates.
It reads 56 %
